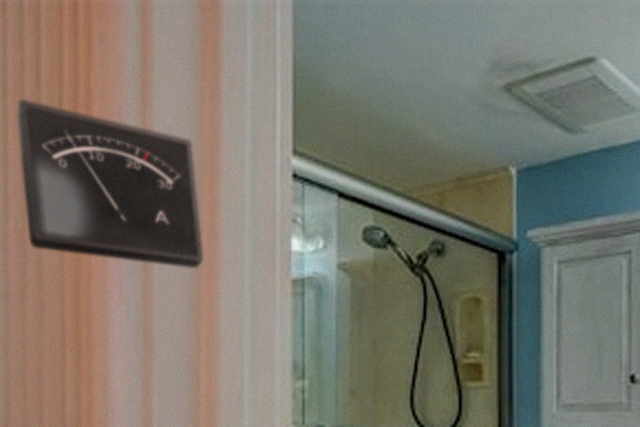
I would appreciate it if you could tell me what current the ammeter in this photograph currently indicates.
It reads 6 A
